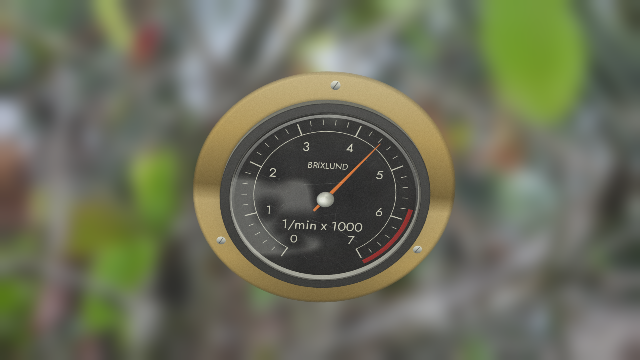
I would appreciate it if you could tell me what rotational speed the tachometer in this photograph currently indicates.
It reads 4400 rpm
